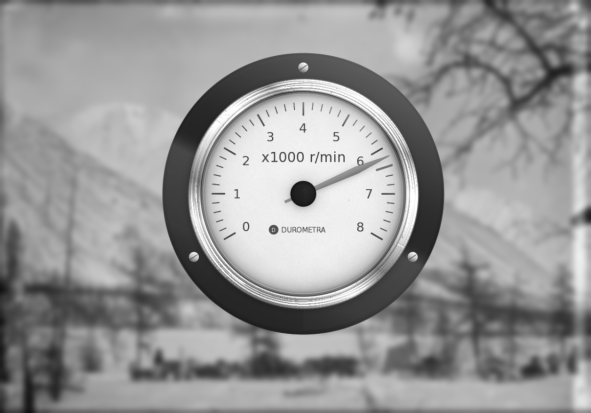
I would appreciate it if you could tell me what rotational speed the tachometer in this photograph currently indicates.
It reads 6200 rpm
